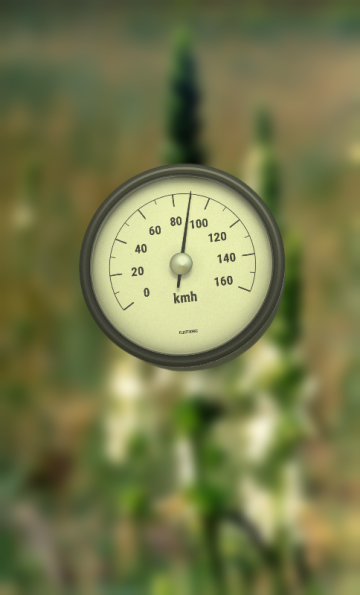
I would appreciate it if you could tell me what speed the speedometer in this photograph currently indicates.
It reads 90 km/h
